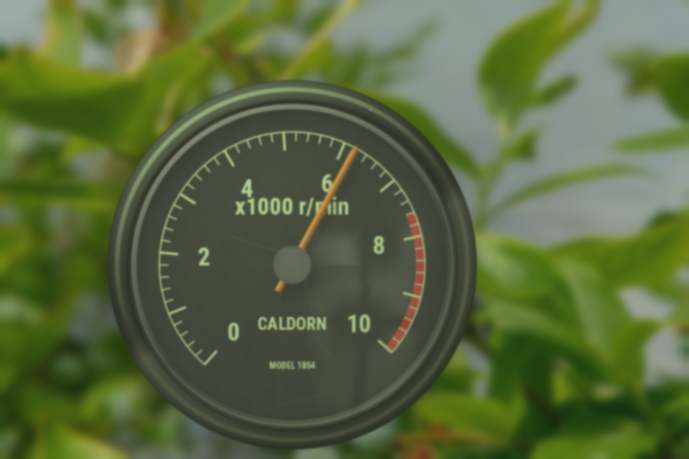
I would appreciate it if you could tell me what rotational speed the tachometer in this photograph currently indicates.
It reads 6200 rpm
